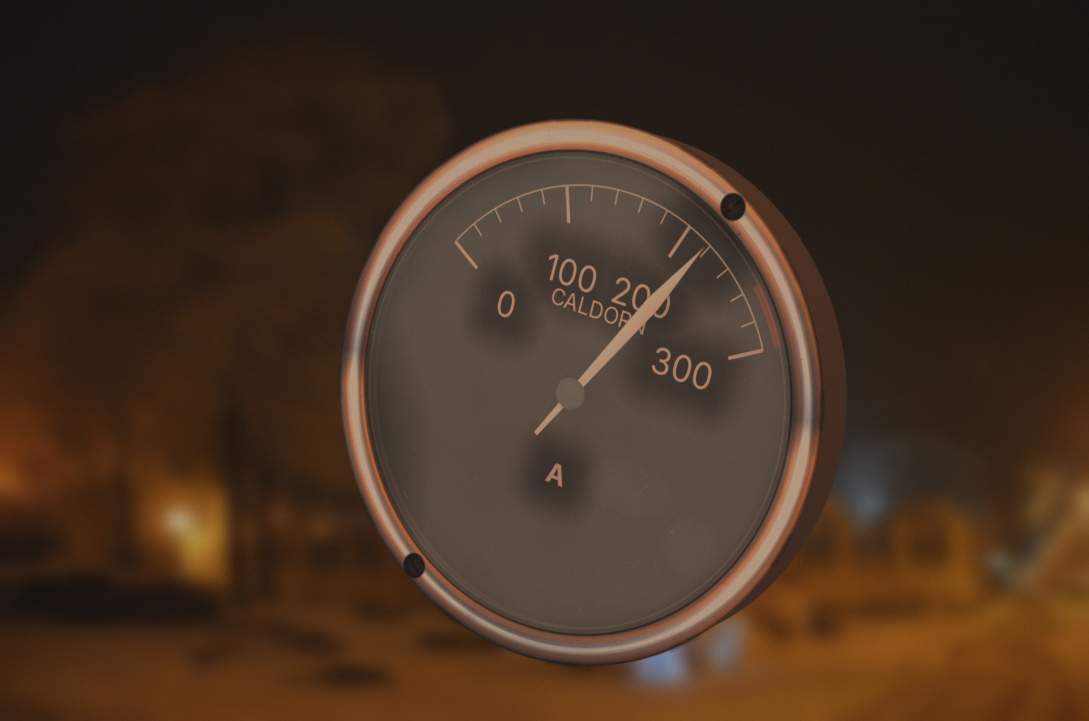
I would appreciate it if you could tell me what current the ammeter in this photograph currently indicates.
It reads 220 A
